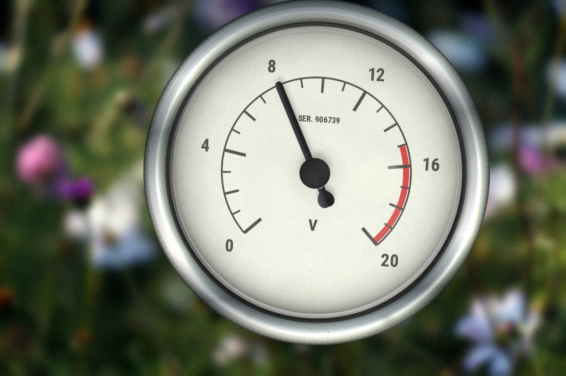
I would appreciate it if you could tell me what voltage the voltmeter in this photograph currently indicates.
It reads 8 V
